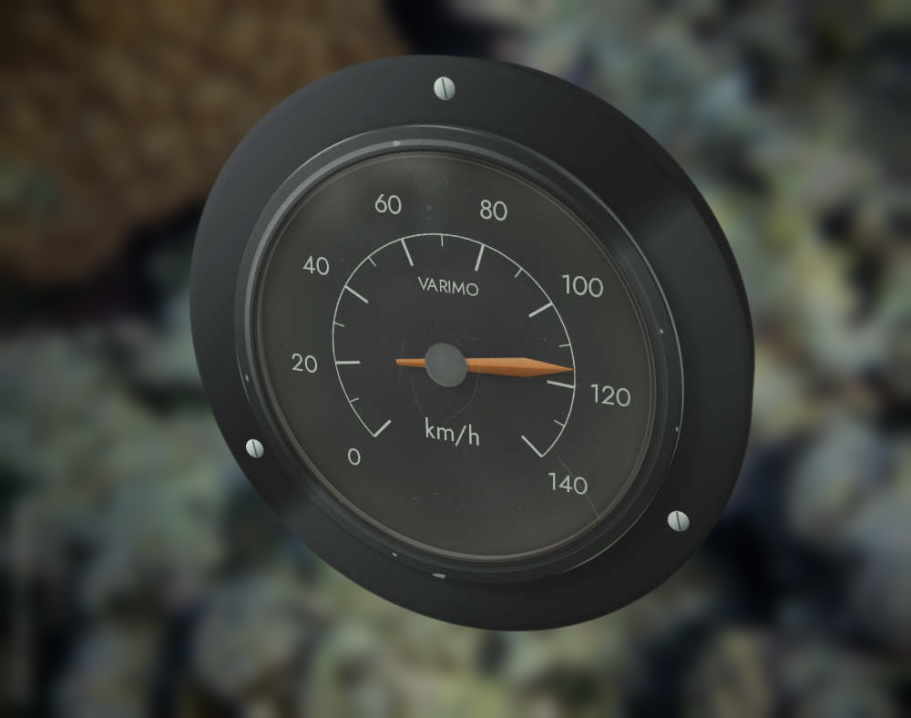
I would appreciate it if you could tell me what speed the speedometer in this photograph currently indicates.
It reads 115 km/h
